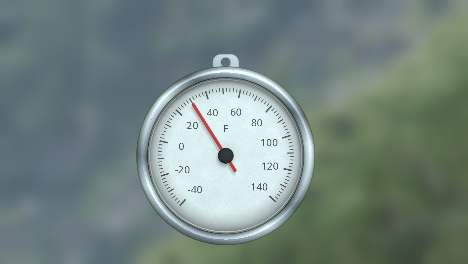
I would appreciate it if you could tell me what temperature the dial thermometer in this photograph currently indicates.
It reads 30 °F
